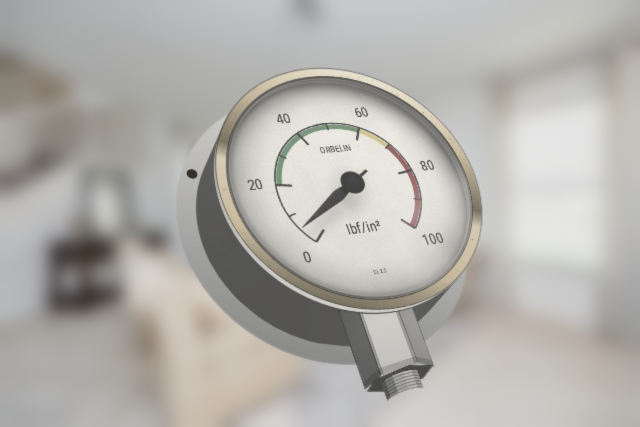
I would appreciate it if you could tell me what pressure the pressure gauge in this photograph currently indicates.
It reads 5 psi
